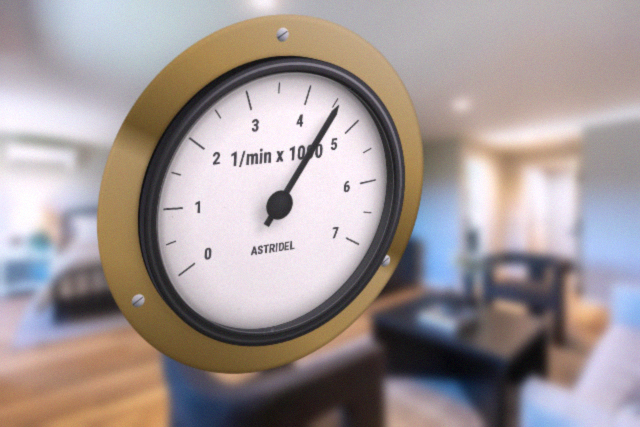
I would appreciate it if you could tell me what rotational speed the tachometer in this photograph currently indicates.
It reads 4500 rpm
